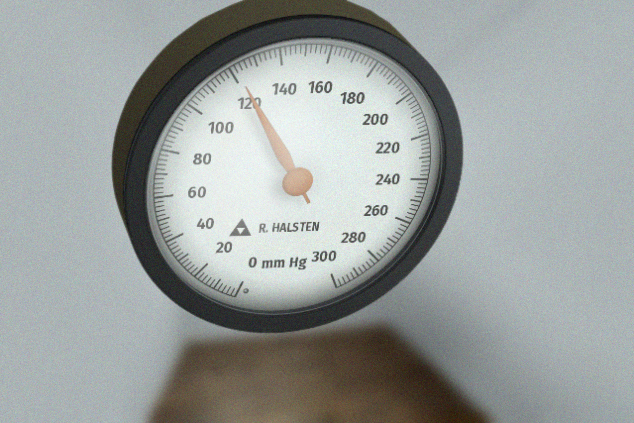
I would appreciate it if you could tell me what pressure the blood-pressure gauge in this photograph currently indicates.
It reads 122 mmHg
